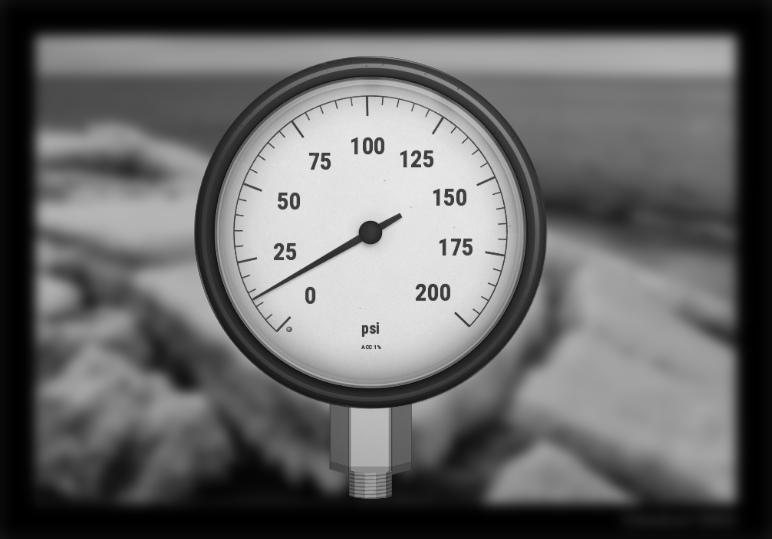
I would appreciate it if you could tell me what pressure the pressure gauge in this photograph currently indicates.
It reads 12.5 psi
